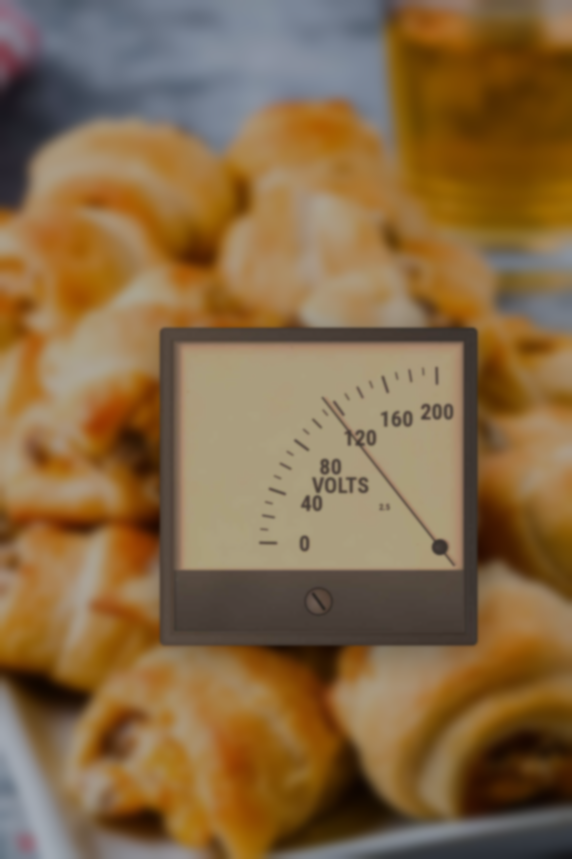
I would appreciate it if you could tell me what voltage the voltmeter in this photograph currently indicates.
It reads 115 V
